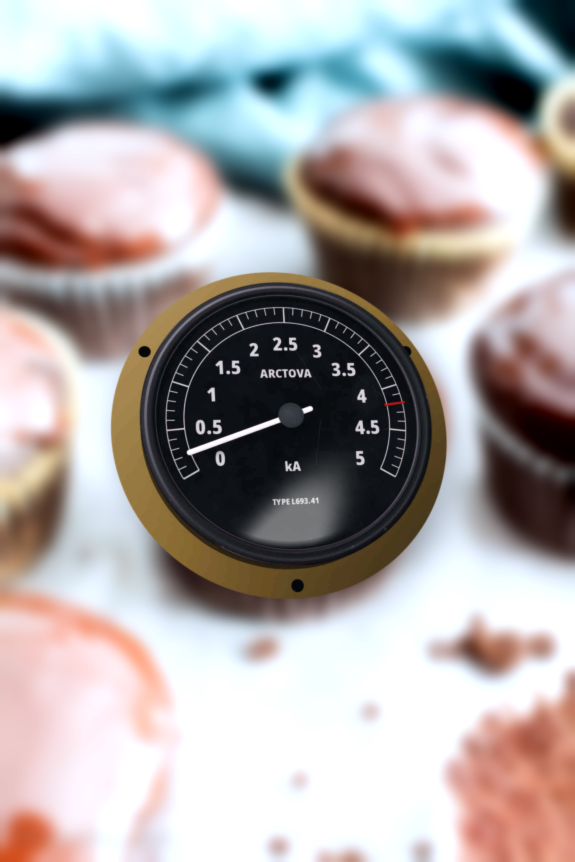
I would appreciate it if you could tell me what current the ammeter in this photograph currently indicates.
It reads 0.2 kA
